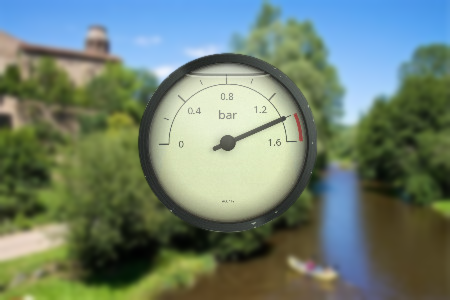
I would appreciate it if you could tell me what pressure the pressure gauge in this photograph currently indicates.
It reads 1.4 bar
